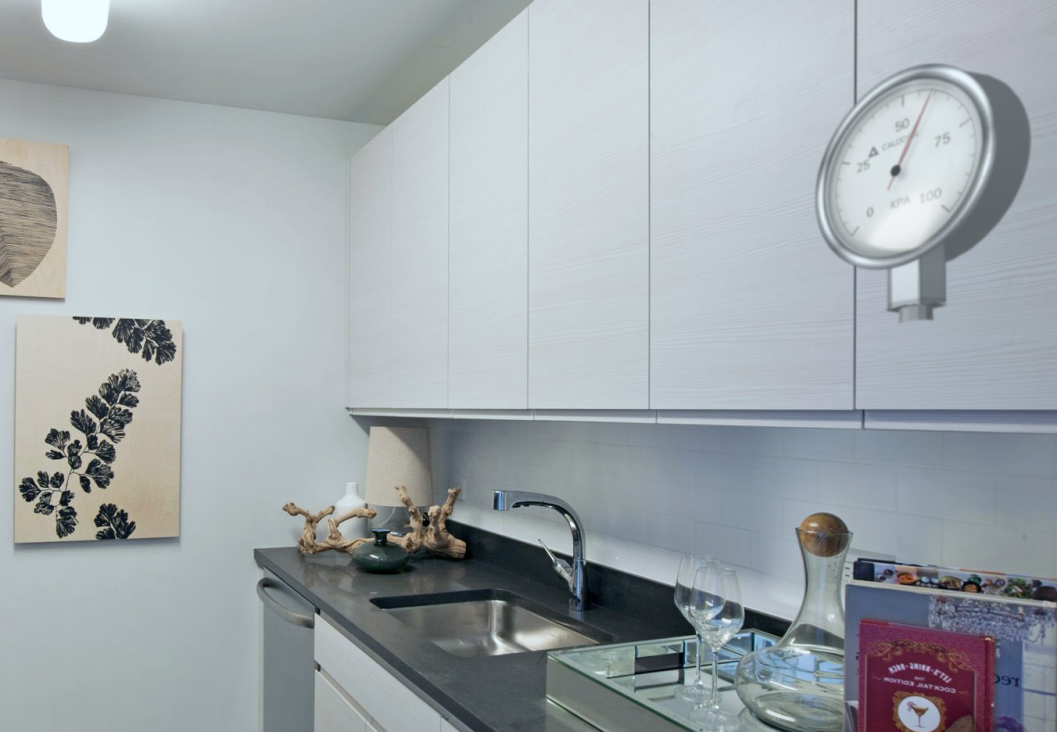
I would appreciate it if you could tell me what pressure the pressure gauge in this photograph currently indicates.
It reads 60 kPa
